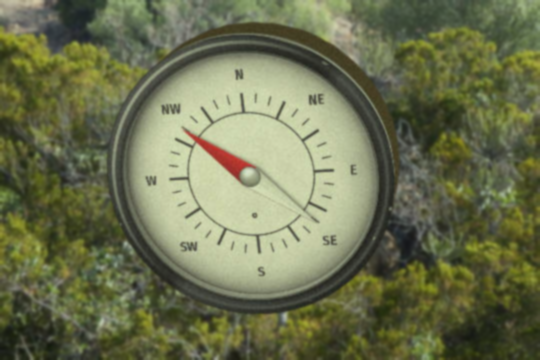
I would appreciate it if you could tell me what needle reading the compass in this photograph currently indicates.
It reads 310 °
